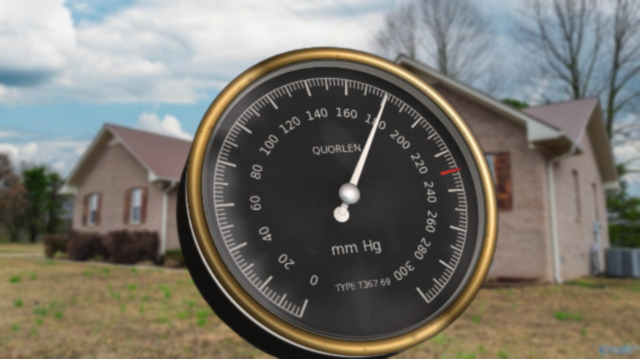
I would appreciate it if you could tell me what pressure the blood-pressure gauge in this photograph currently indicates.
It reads 180 mmHg
